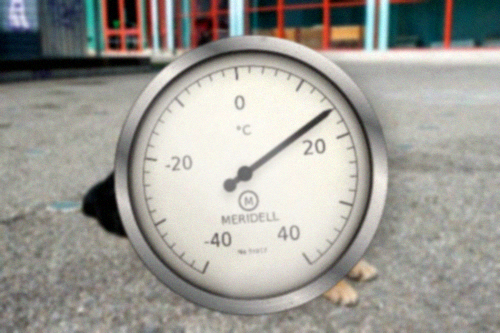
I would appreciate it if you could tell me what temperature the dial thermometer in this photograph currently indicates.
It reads 16 °C
